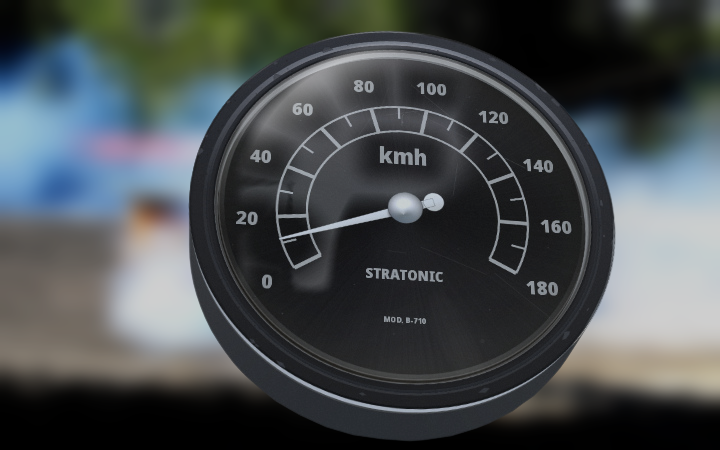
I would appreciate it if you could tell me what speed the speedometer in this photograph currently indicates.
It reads 10 km/h
